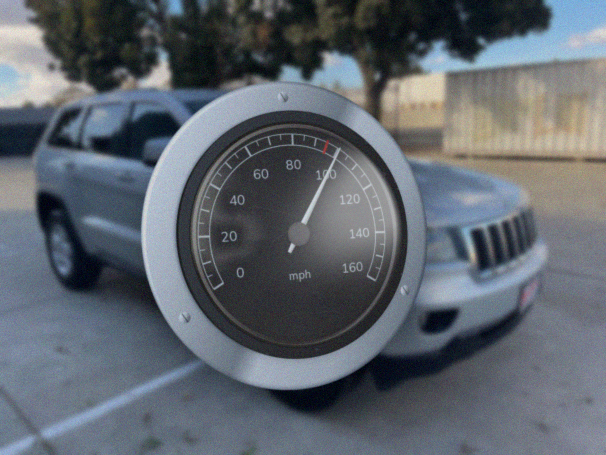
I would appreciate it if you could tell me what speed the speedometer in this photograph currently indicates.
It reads 100 mph
